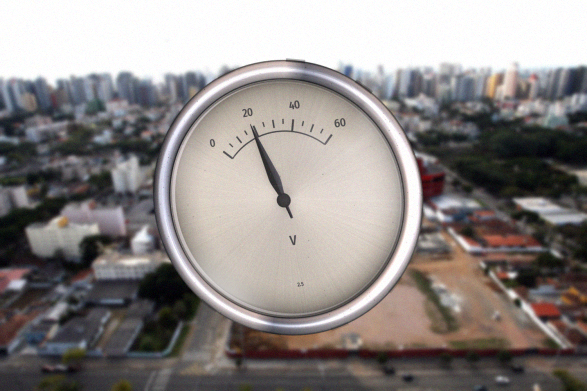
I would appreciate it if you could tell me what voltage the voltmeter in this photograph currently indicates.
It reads 20 V
